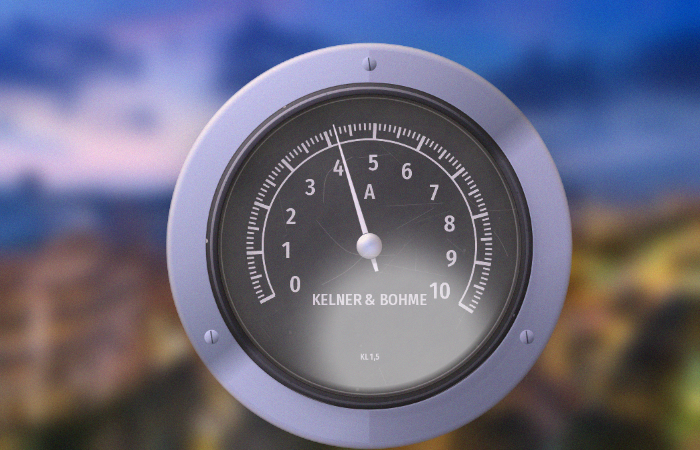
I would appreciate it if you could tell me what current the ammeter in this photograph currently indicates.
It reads 4.2 A
